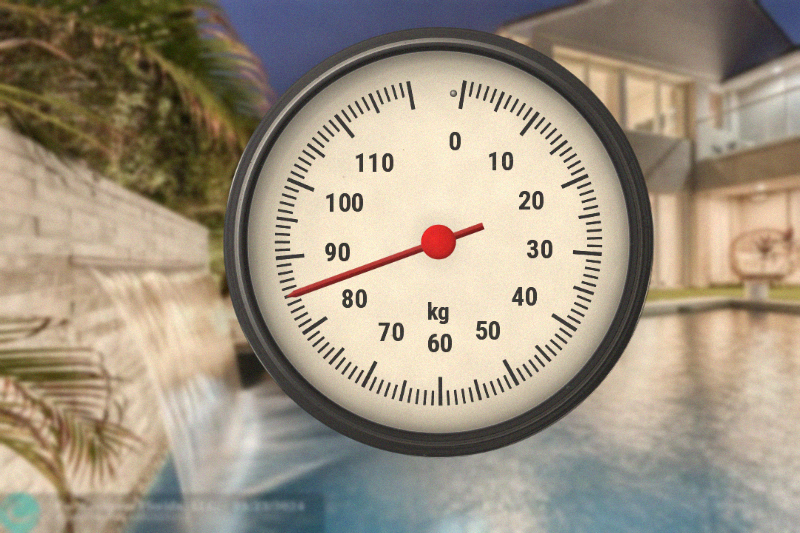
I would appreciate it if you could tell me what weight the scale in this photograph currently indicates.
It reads 85 kg
